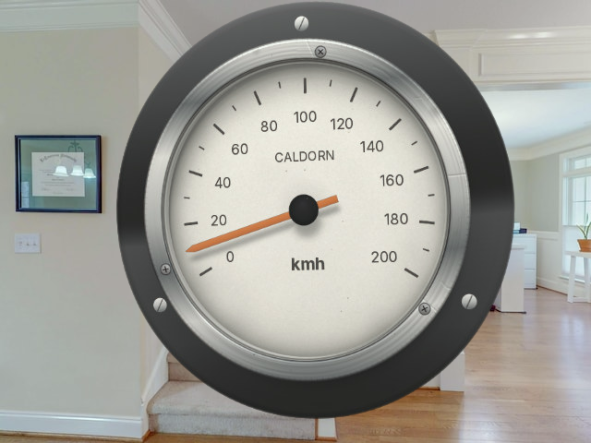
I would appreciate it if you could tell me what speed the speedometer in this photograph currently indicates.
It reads 10 km/h
